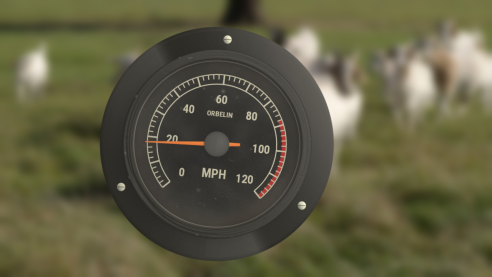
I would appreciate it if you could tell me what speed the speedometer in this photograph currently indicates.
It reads 18 mph
